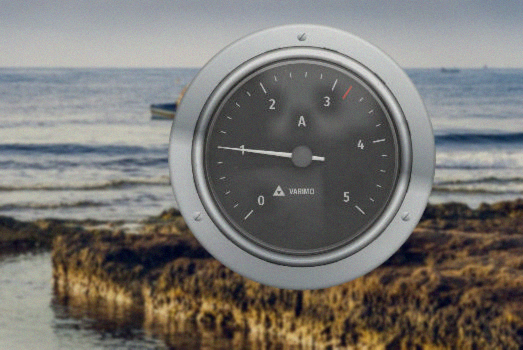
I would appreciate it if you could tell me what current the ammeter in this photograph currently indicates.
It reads 1 A
